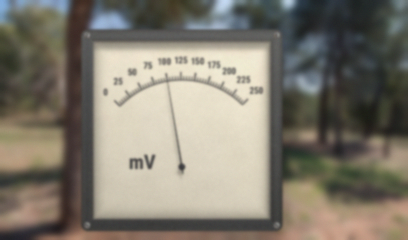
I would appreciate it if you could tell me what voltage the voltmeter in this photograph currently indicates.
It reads 100 mV
